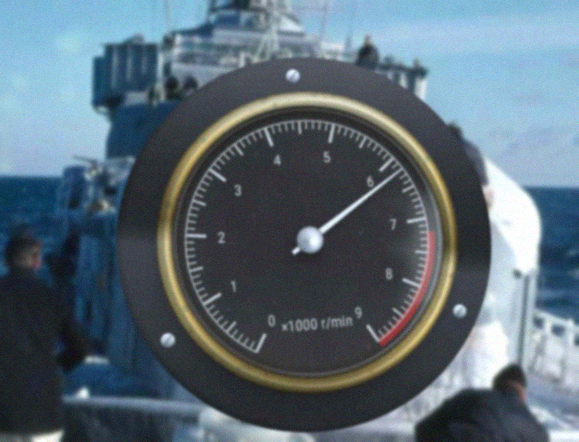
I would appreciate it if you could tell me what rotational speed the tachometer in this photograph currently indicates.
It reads 6200 rpm
